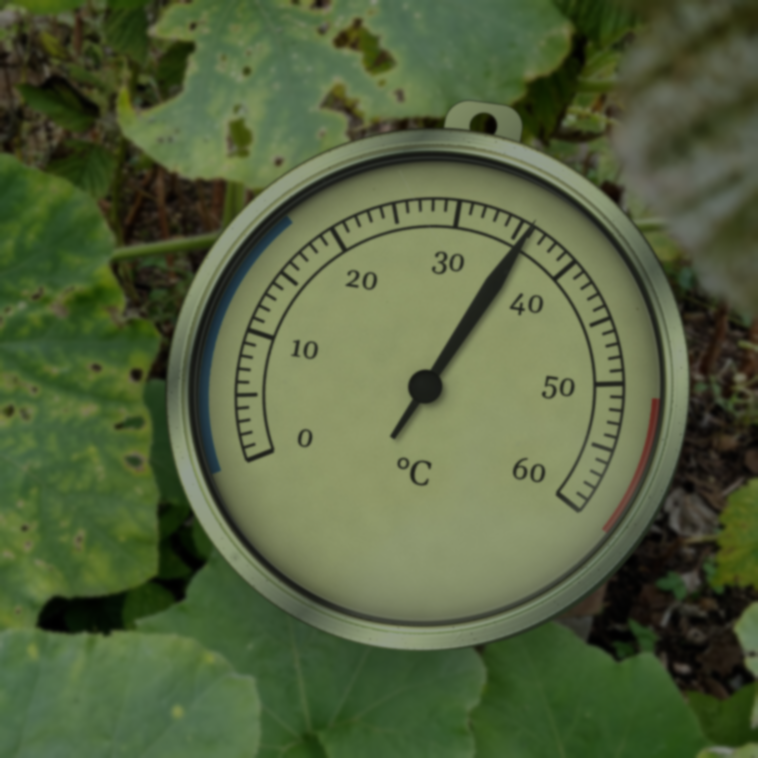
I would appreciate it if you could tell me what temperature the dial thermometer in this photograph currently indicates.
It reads 36 °C
